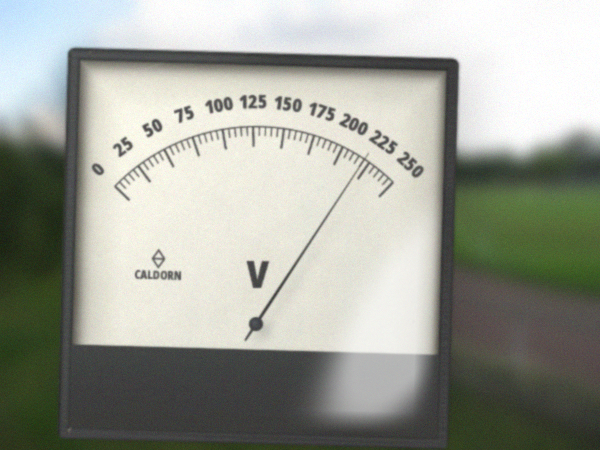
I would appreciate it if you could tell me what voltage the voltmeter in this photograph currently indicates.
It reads 220 V
